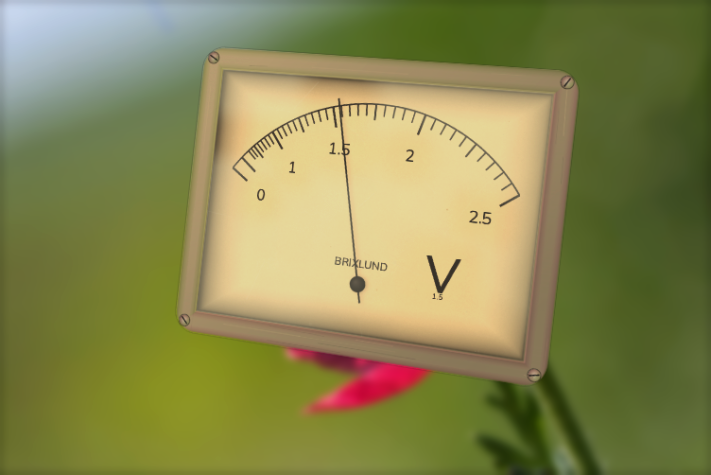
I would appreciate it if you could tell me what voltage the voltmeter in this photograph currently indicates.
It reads 1.55 V
